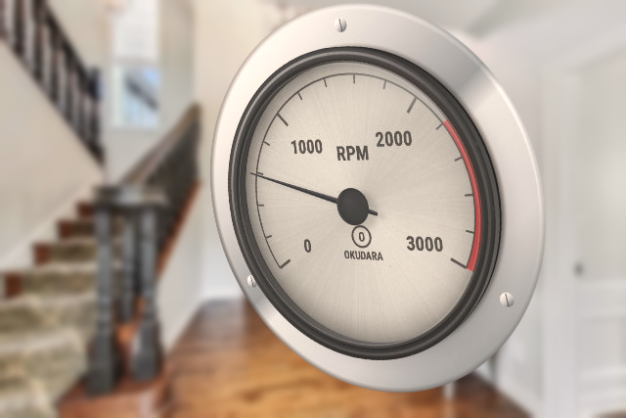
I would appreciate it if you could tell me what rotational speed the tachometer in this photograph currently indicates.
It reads 600 rpm
